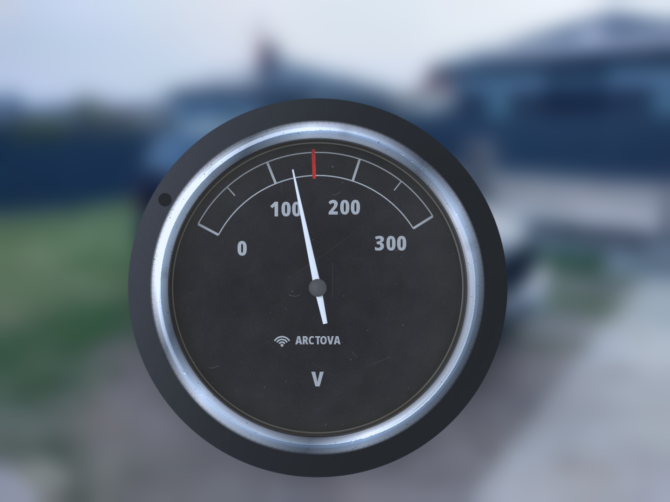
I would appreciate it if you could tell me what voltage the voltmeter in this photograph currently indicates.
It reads 125 V
